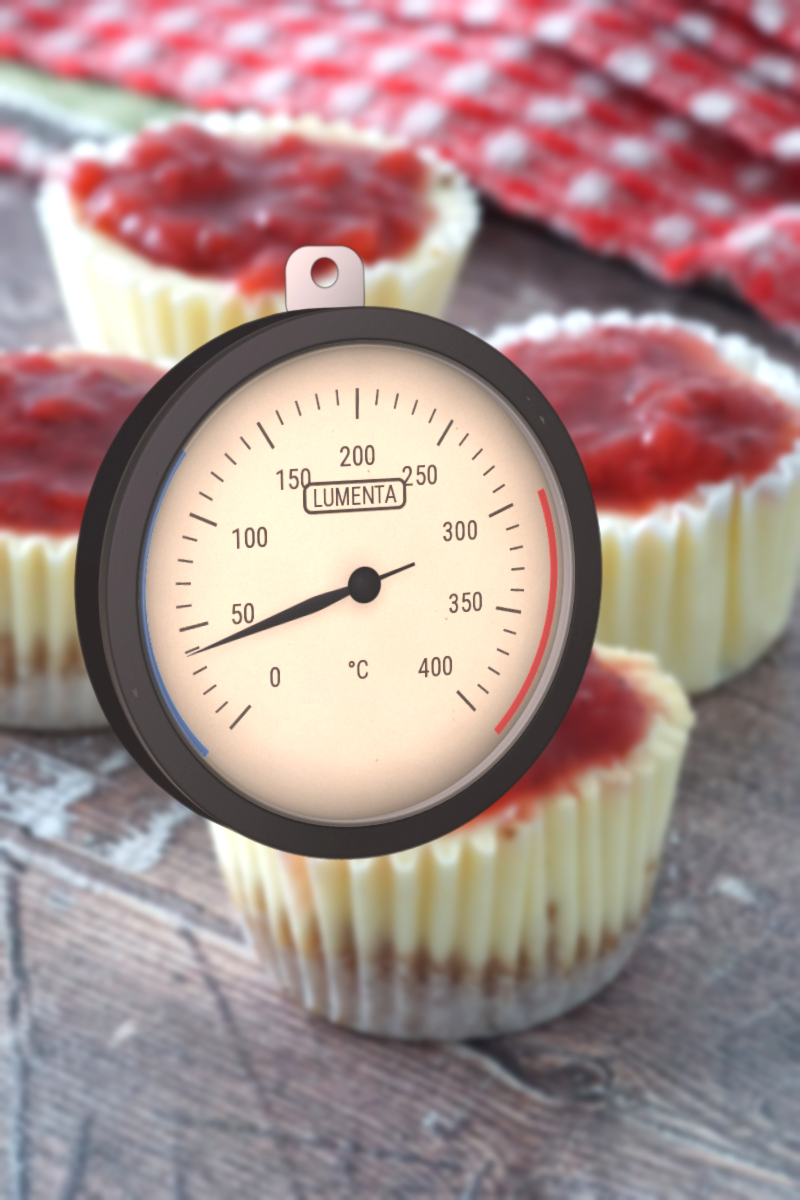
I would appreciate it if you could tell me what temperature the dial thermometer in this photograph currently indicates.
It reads 40 °C
